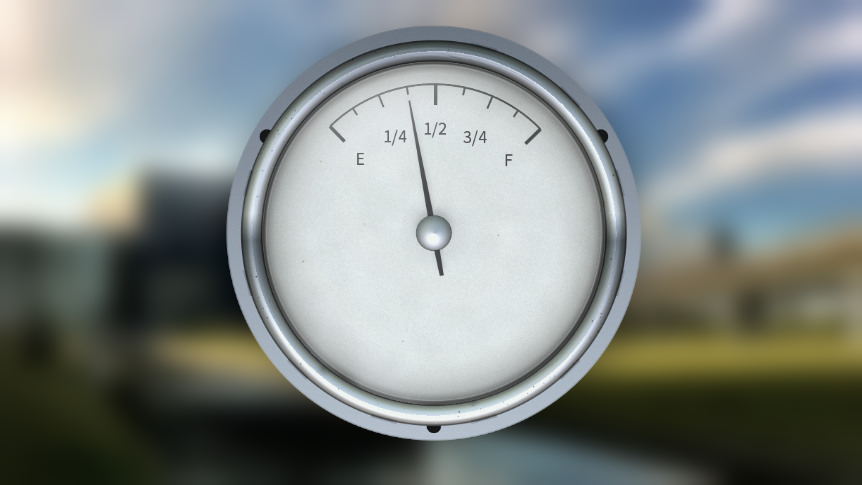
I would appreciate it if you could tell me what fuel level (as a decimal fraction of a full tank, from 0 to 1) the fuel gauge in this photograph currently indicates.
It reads 0.375
